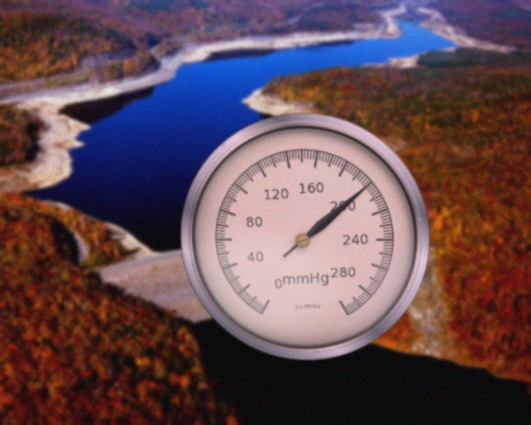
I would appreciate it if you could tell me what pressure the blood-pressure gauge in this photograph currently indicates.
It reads 200 mmHg
